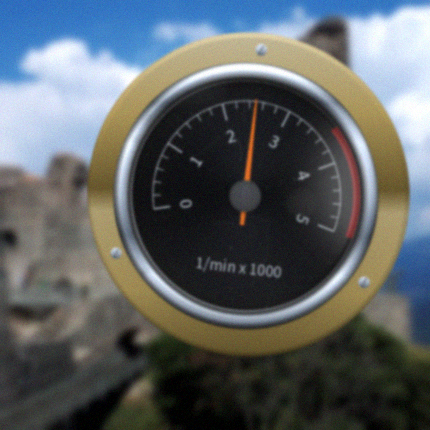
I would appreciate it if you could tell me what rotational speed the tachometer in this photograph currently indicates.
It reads 2500 rpm
